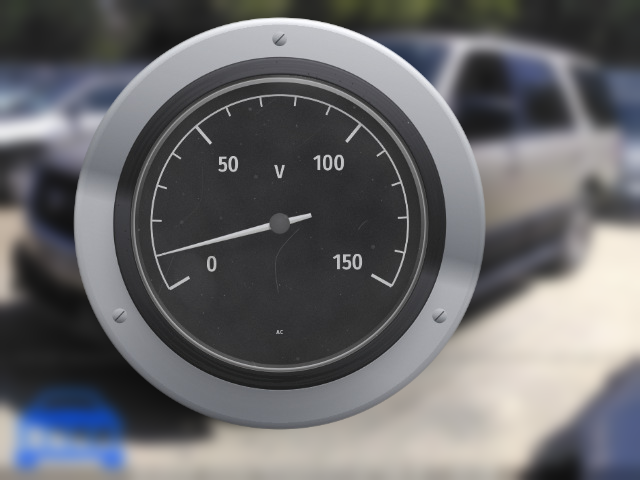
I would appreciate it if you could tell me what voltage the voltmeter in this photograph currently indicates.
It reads 10 V
